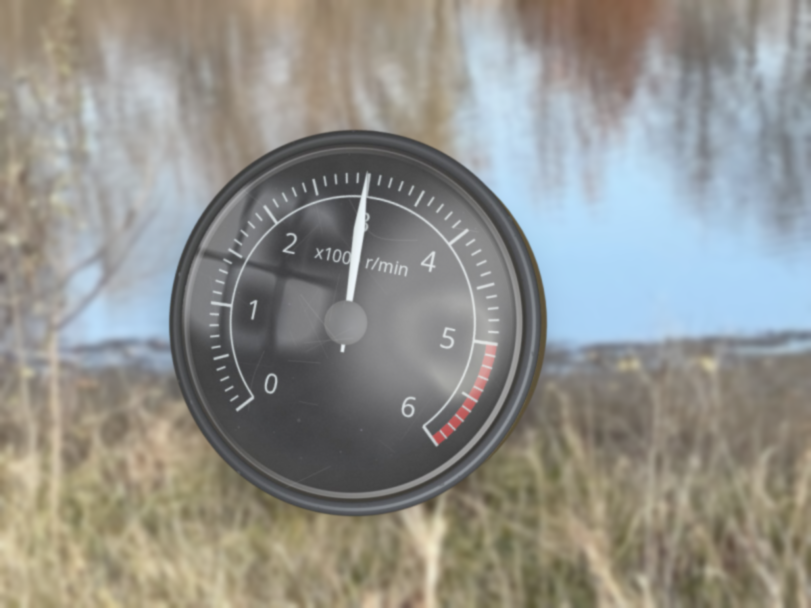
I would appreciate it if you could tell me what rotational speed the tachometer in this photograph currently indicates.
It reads 3000 rpm
